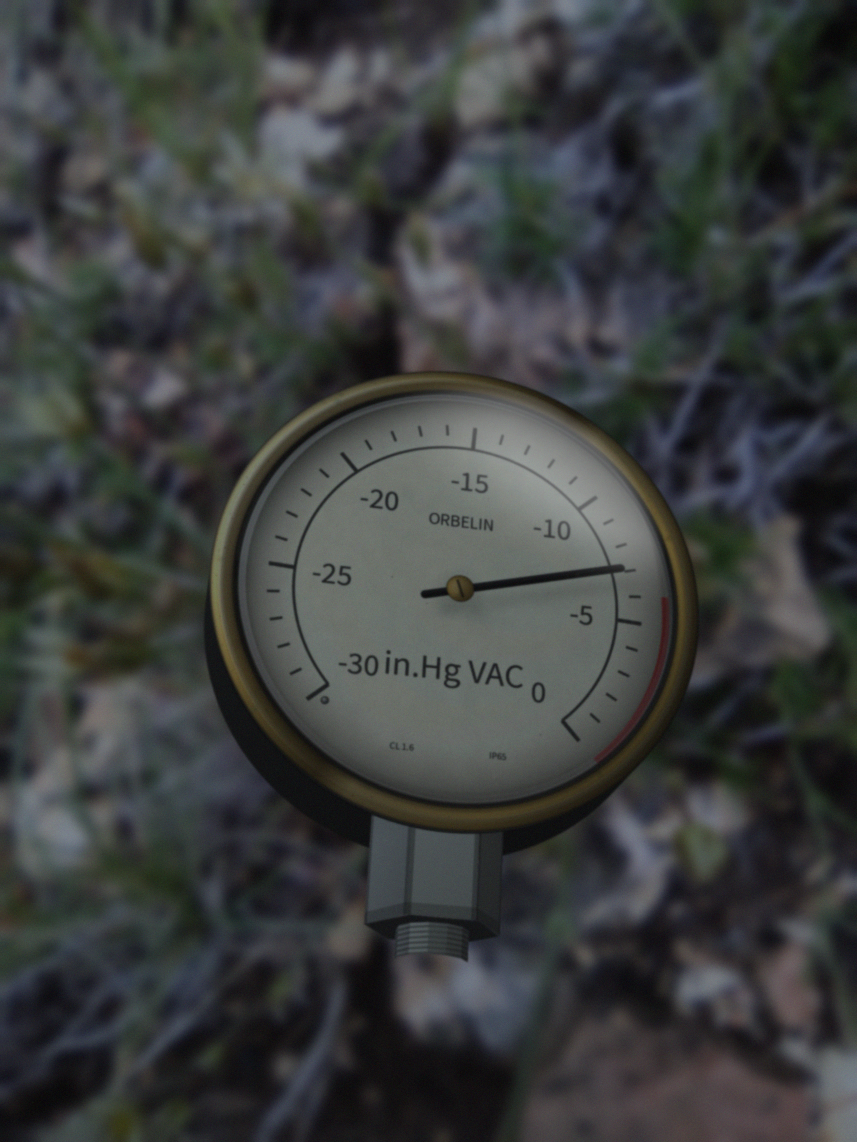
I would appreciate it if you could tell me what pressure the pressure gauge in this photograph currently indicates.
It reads -7 inHg
